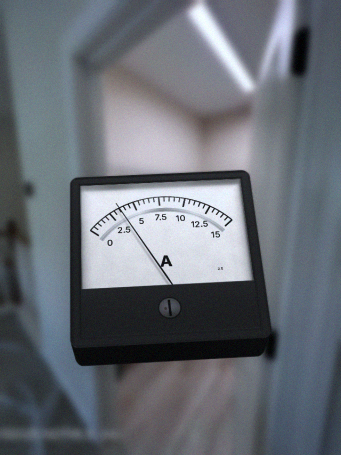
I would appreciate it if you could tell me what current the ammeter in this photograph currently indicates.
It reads 3.5 A
